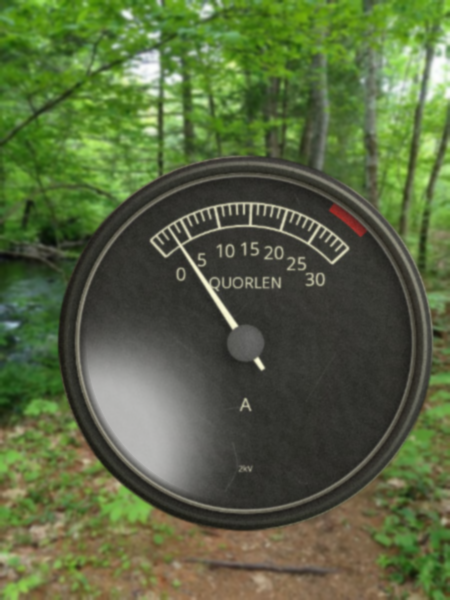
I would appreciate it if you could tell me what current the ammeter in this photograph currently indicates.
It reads 3 A
